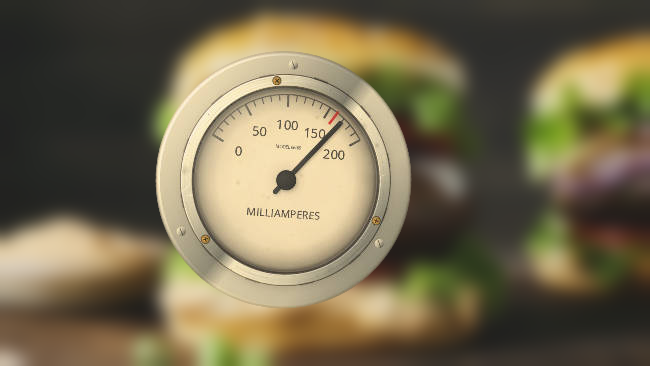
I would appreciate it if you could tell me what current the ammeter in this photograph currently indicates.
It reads 170 mA
